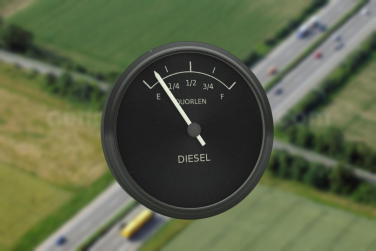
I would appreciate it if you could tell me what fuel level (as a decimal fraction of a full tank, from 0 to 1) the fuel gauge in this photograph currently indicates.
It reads 0.125
